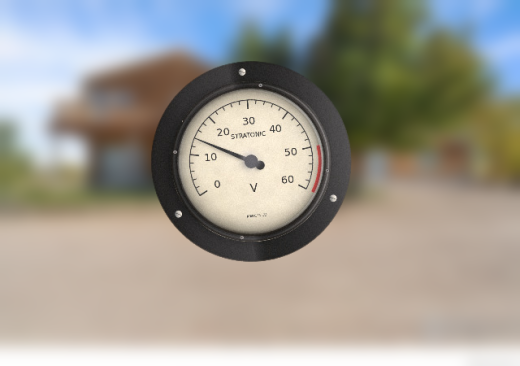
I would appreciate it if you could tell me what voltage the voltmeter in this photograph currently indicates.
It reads 14 V
